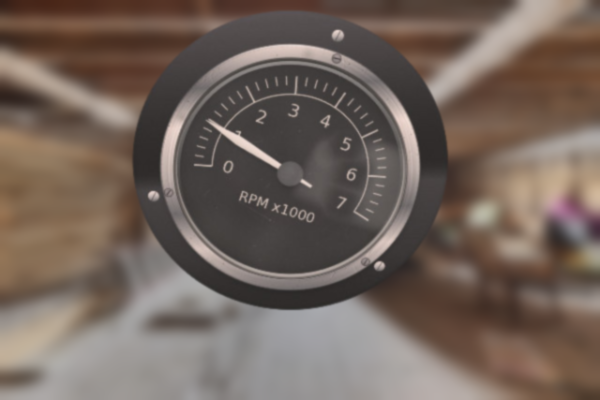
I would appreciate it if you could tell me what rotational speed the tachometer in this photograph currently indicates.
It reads 1000 rpm
